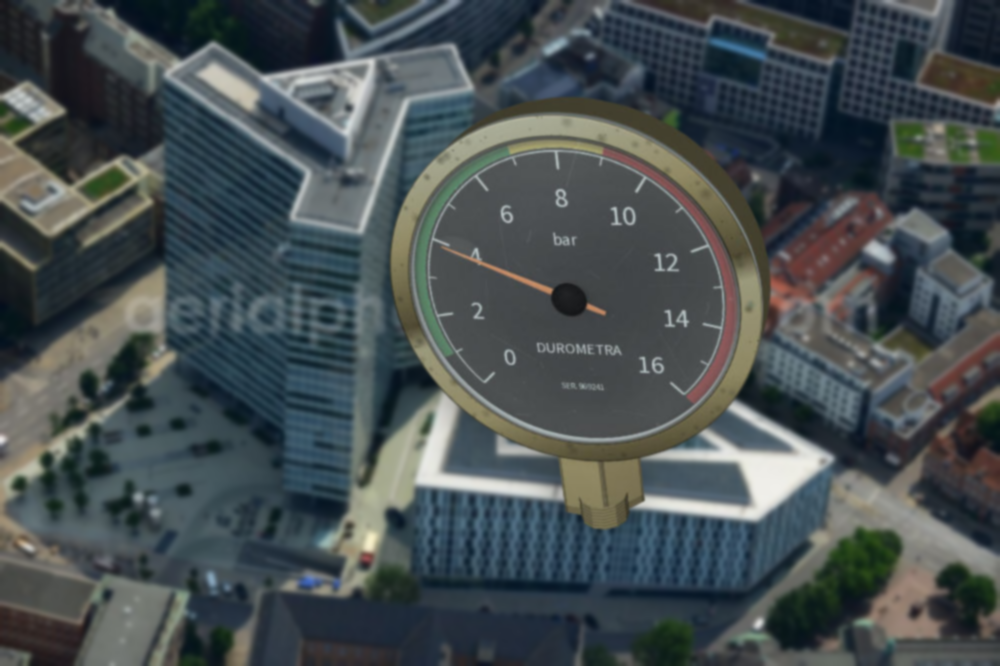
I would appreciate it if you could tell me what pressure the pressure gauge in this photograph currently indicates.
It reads 4 bar
